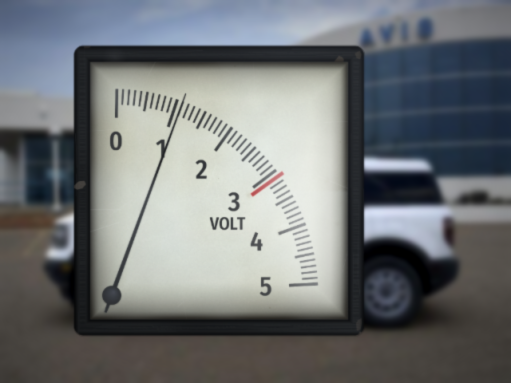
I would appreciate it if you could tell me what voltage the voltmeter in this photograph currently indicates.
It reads 1.1 V
